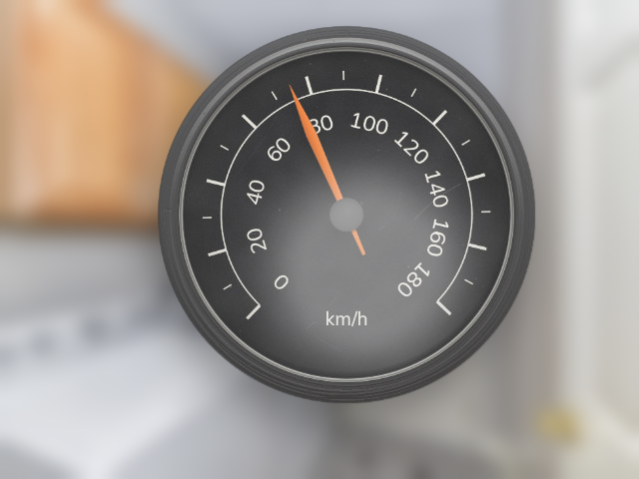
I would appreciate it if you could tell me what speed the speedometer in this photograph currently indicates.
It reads 75 km/h
